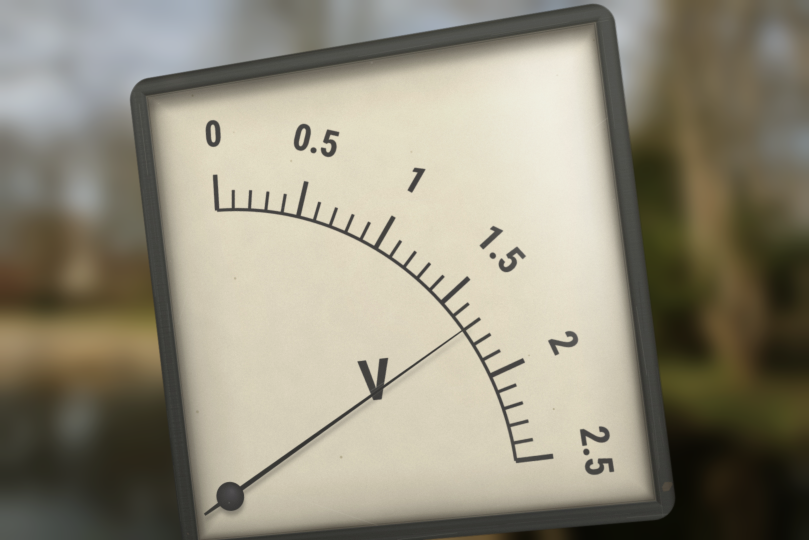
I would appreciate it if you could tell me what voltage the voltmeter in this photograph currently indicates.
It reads 1.7 V
